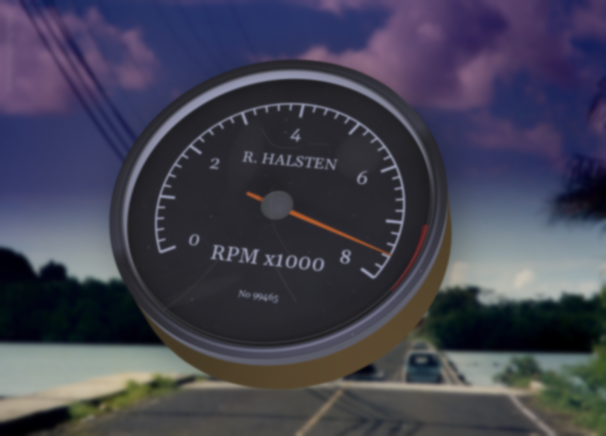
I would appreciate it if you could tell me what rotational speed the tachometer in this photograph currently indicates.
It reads 7600 rpm
